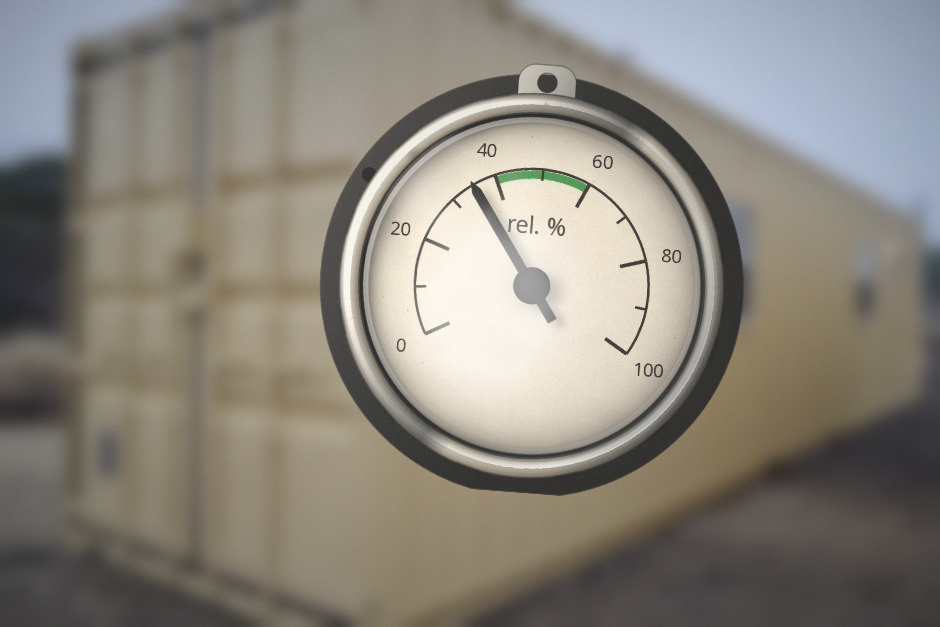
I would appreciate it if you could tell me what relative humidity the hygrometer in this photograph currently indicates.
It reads 35 %
